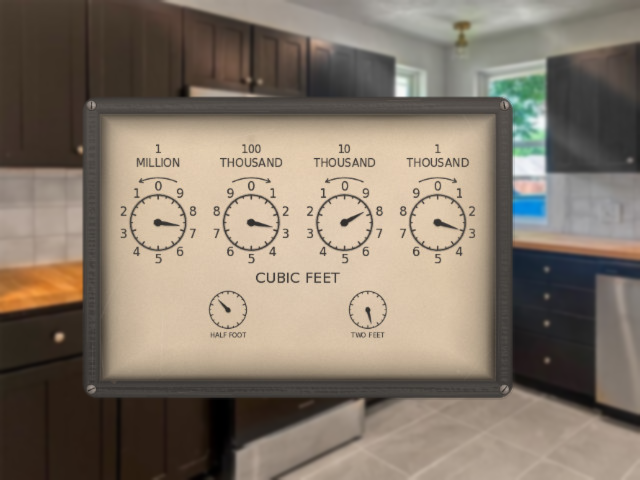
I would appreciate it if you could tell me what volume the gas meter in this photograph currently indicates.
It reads 728300 ft³
